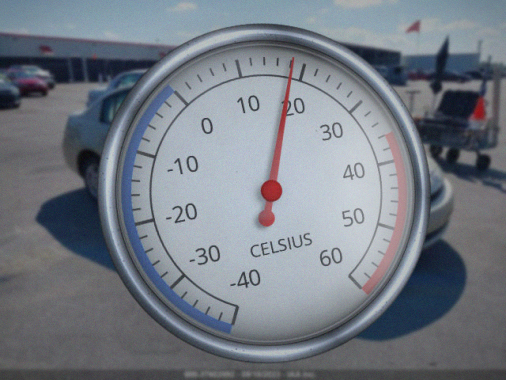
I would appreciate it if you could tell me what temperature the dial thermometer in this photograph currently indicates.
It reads 18 °C
